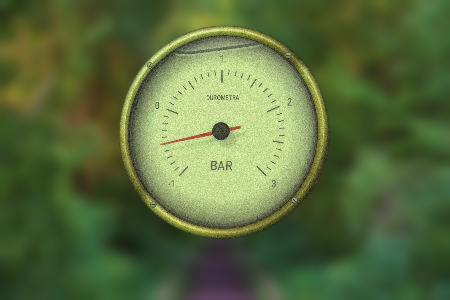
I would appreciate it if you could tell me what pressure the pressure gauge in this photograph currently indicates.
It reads -0.5 bar
